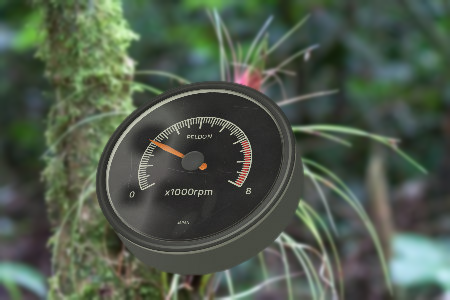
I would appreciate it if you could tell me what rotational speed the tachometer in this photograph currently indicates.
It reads 2000 rpm
